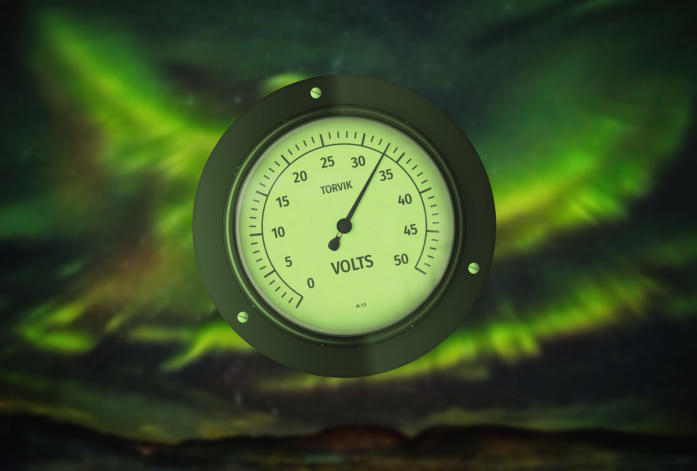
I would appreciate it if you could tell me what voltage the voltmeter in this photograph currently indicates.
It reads 33 V
